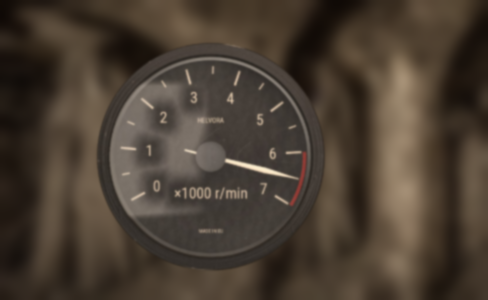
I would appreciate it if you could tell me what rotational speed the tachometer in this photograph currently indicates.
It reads 6500 rpm
